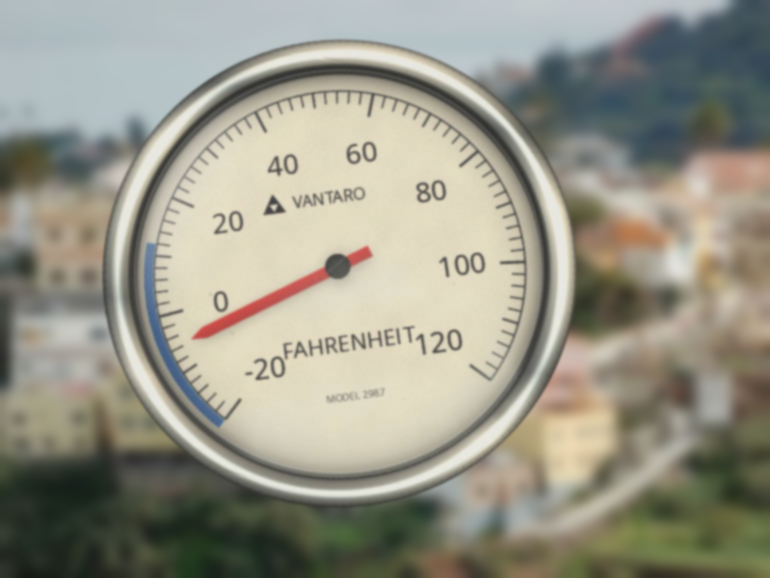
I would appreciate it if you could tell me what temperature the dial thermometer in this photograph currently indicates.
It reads -6 °F
